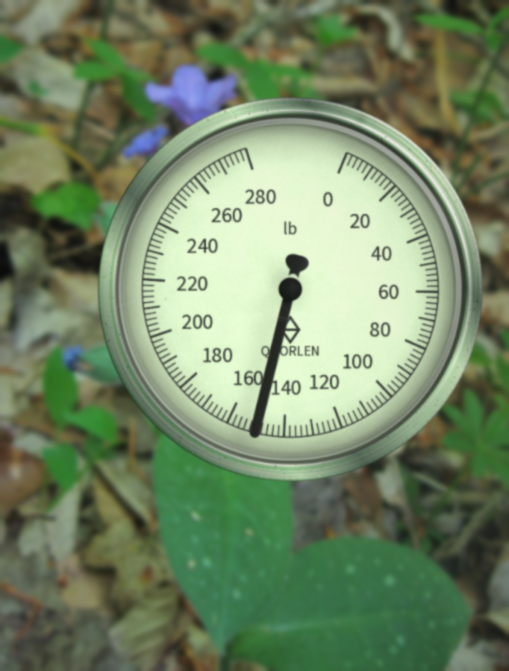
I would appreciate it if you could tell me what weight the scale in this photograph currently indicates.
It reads 150 lb
